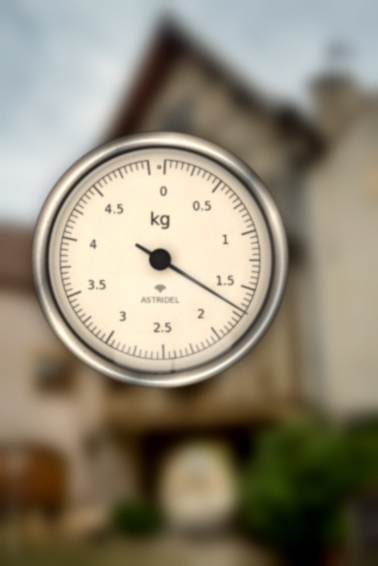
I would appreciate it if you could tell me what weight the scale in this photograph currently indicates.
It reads 1.7 kg
